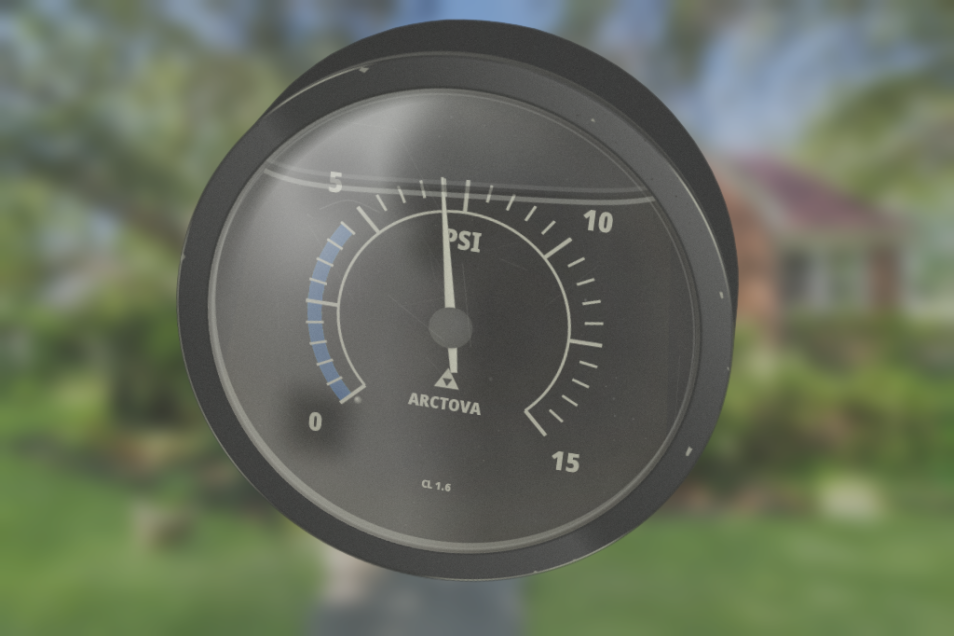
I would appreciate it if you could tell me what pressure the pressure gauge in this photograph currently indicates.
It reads 7 psi
